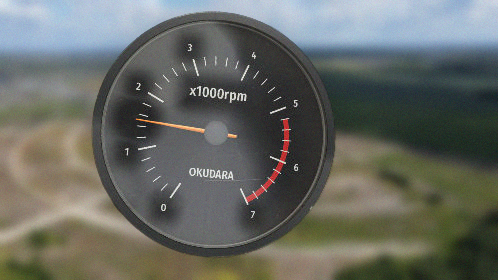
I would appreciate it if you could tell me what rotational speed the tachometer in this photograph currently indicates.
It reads 1500 rpm
